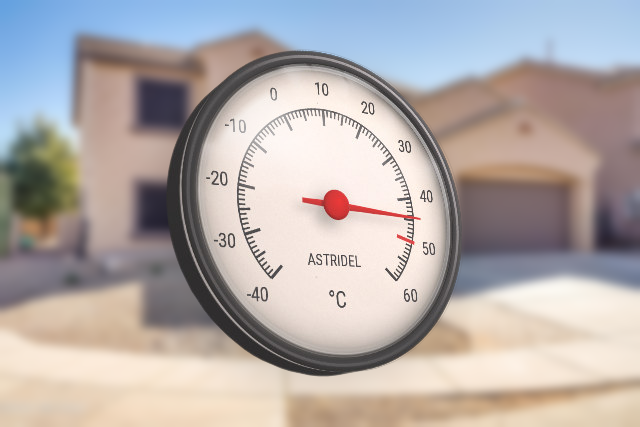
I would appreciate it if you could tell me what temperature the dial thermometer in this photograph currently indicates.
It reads 45 °C
